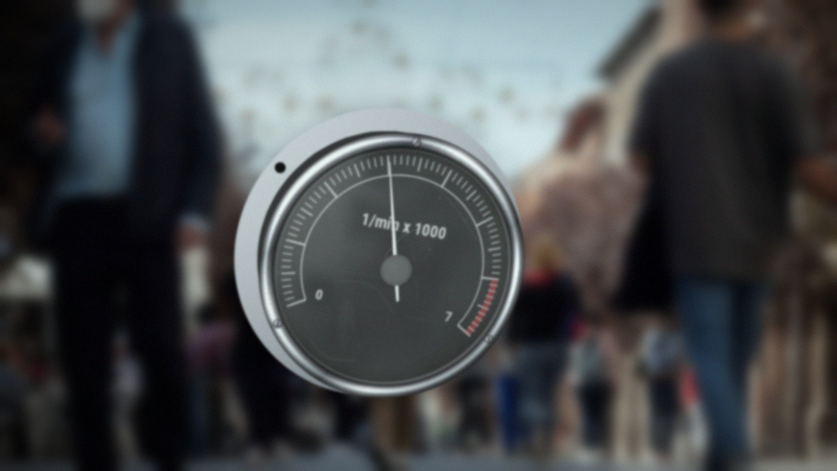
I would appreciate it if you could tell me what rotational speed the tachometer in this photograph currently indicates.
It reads 3000 rpm
